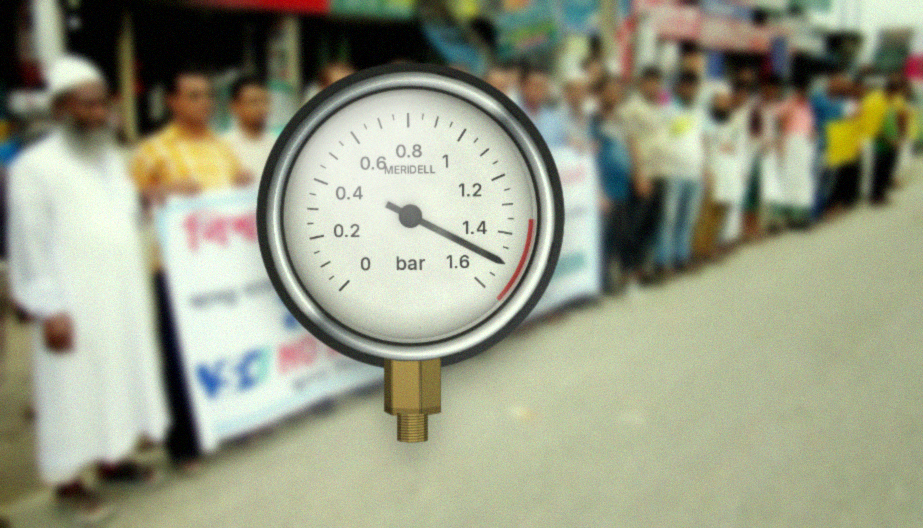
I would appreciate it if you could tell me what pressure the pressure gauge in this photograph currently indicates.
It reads 1.5 bar
